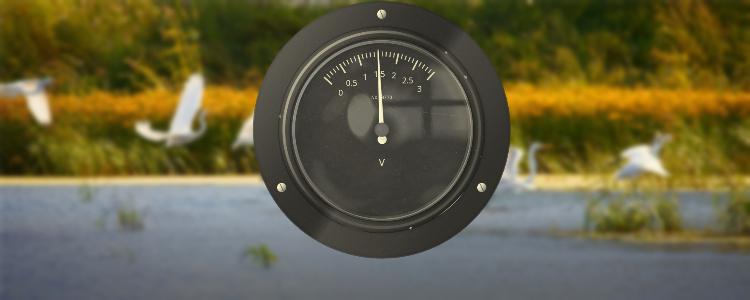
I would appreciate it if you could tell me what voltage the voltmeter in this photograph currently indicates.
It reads 1.5 V
